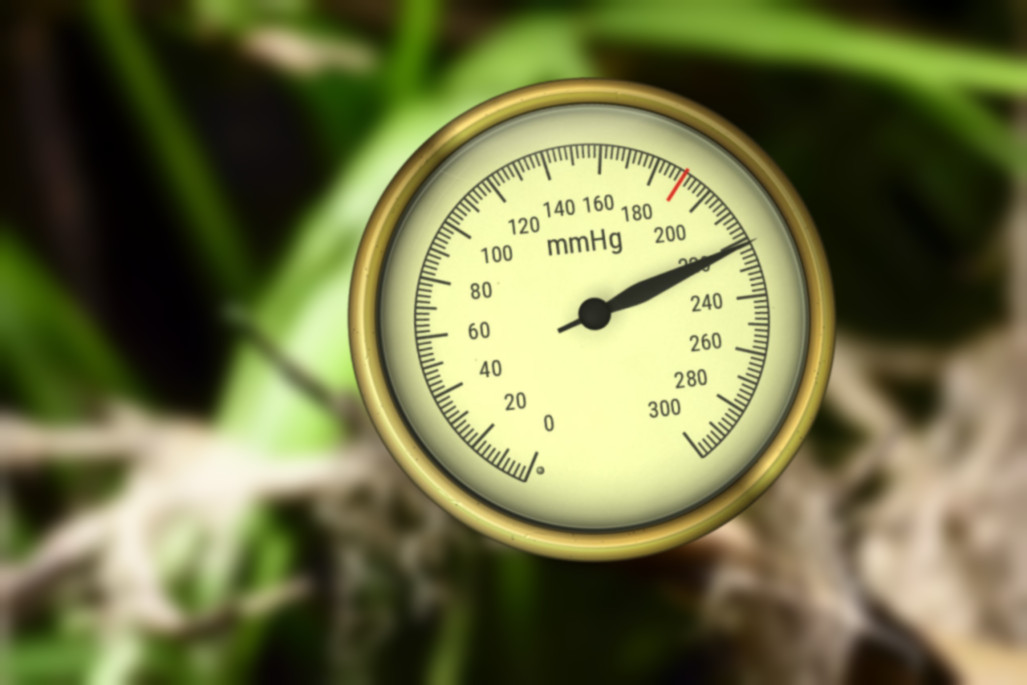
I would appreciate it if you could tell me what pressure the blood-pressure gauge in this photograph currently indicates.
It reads 222 mmHg
